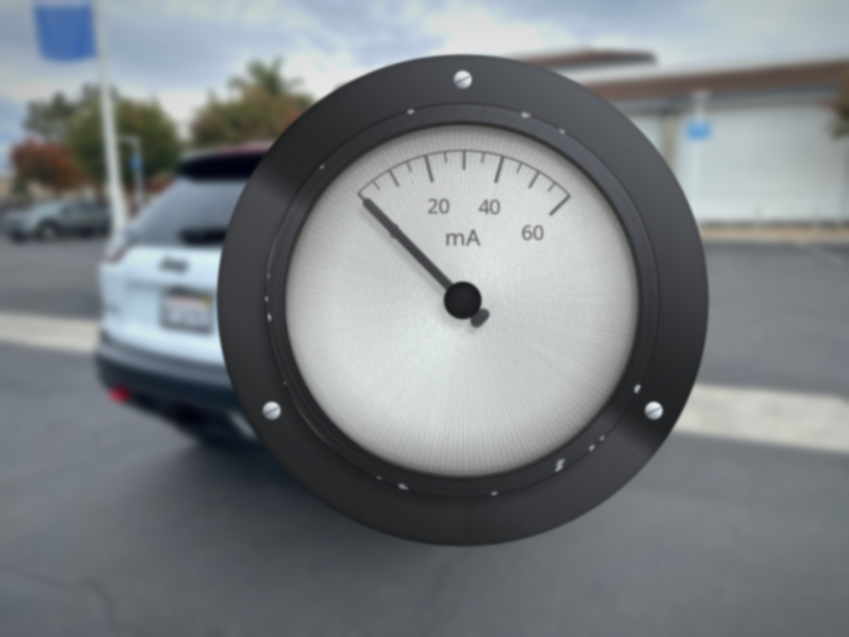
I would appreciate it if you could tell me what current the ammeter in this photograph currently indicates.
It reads 0 mA
